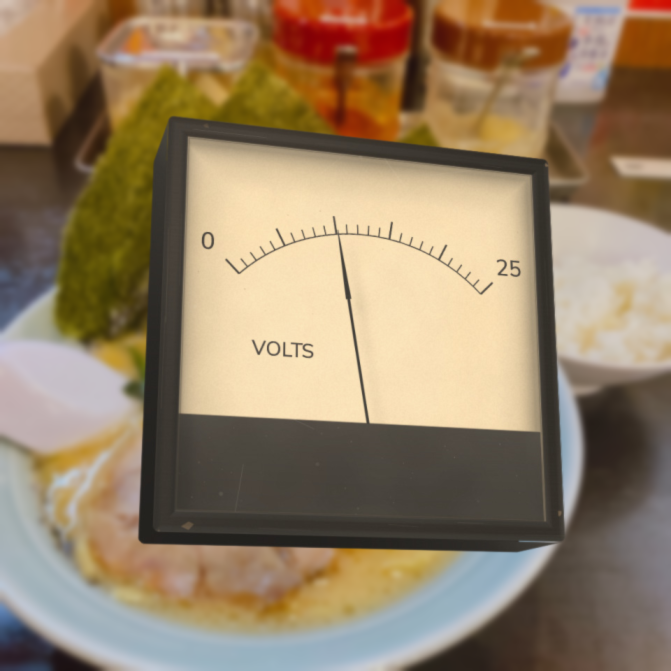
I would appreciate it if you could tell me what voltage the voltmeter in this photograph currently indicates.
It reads 10 V
